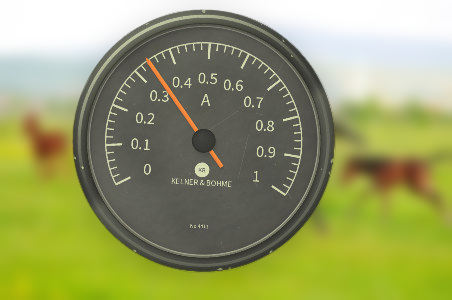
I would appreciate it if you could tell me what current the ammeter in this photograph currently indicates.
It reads 0.34 A
